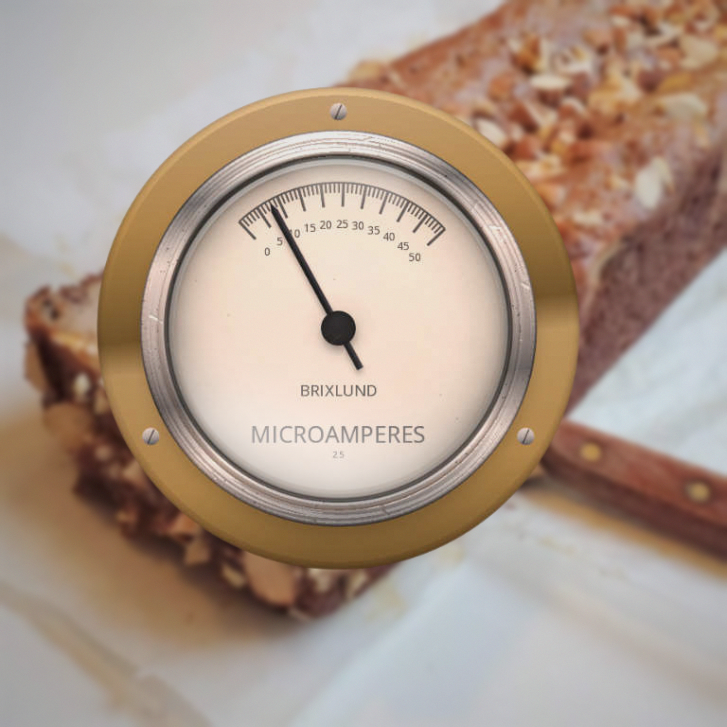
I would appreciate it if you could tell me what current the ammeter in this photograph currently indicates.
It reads 8 µA
